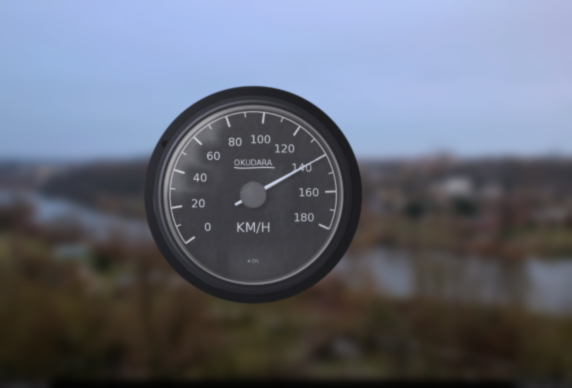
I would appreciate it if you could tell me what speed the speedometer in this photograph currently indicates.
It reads 140 km/h
